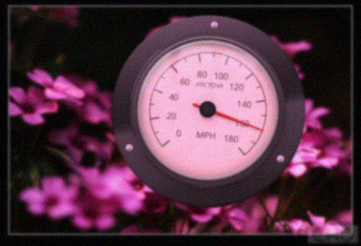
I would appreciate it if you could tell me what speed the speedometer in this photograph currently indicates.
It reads 160 mph
